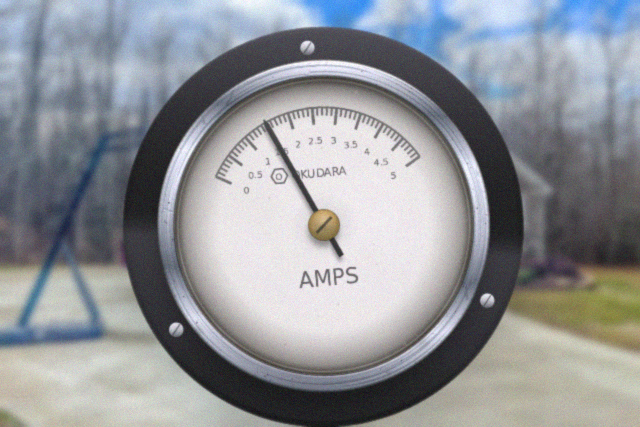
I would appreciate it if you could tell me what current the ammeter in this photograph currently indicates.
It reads 1.5 A
